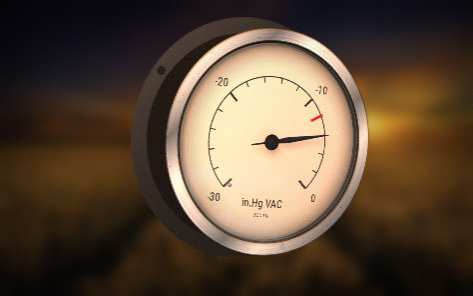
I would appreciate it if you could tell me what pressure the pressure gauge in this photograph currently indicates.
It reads -6 inHg
